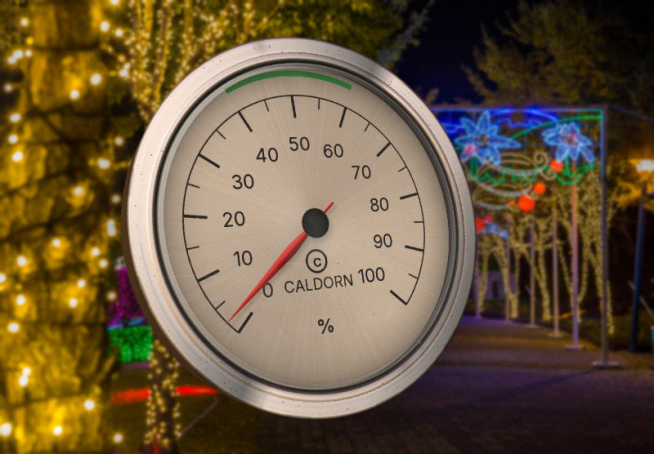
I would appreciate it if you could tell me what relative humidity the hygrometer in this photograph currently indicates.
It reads 2.5 %
